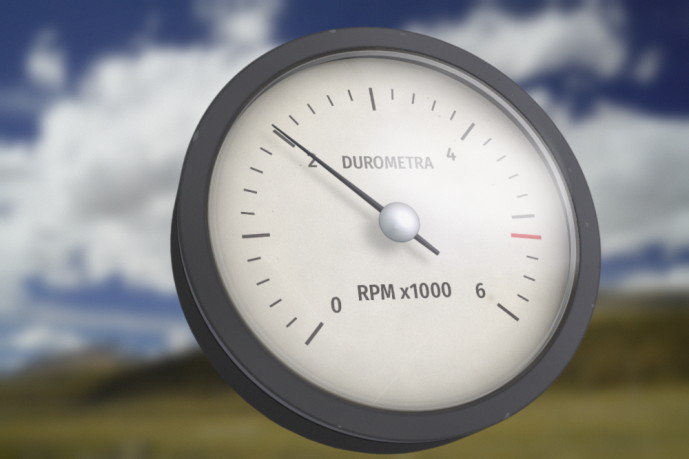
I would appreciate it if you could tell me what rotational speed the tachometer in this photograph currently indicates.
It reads 2000 rpm
